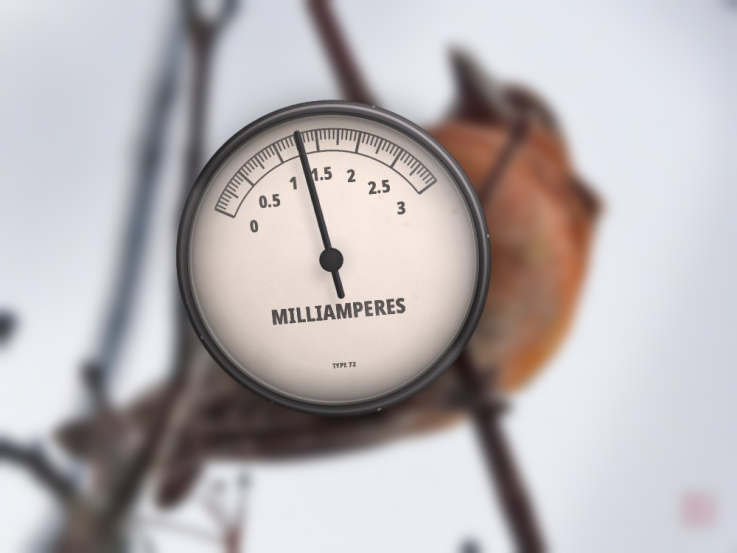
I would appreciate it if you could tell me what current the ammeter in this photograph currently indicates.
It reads 1.3 mA
